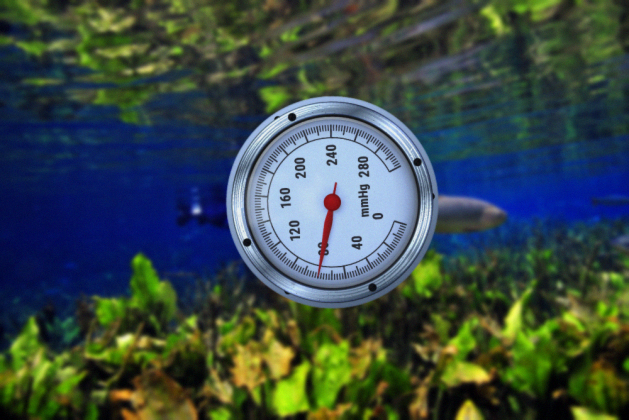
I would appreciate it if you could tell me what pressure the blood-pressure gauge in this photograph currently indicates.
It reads 80 mmHg
